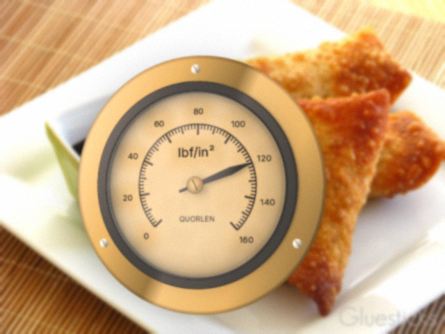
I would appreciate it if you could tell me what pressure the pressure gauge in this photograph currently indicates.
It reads 120 psi
